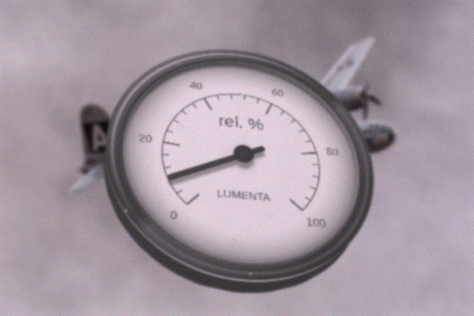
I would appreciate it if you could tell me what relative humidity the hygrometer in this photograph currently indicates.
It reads 8 %
